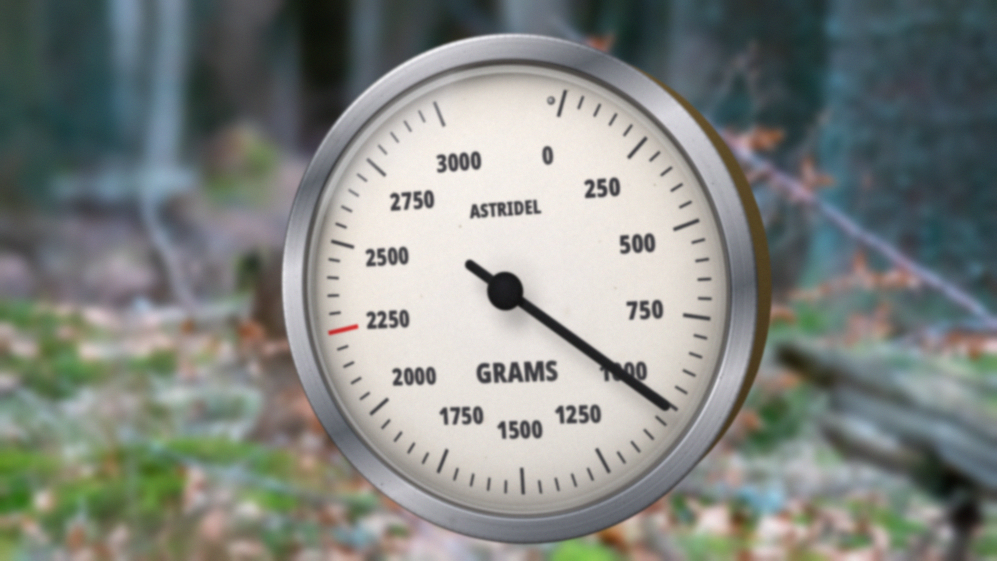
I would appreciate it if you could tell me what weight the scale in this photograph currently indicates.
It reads 1000 g
